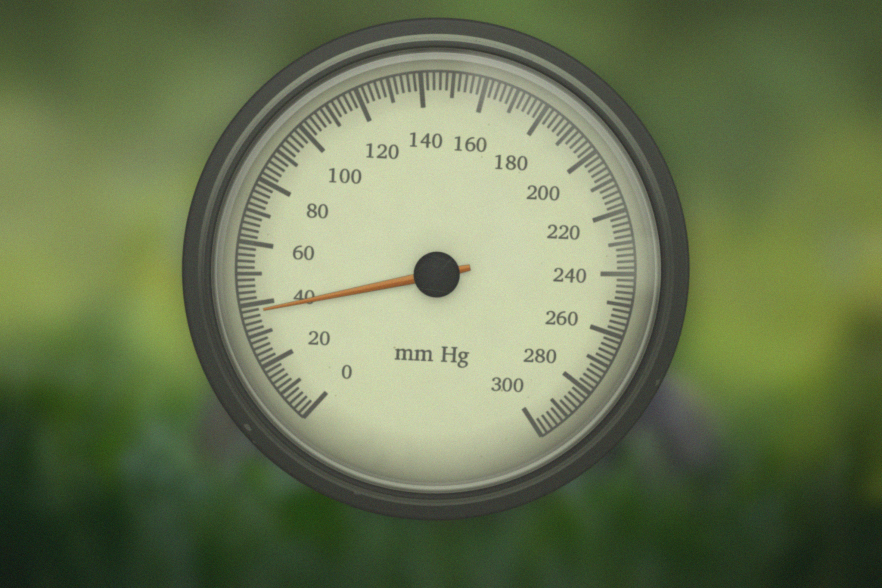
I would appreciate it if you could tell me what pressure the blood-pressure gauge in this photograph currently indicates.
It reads 38 mmHg
